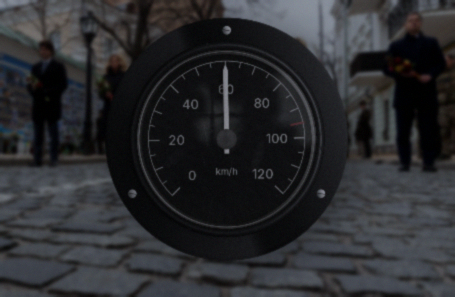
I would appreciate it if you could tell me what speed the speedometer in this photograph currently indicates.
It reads 60 km/h
